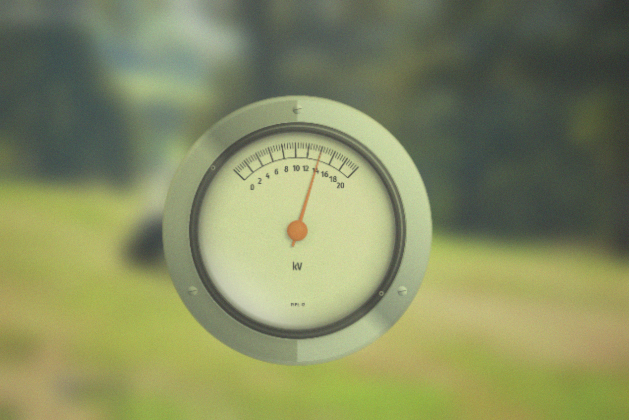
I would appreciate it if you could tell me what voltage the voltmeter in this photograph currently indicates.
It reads 14 kV
